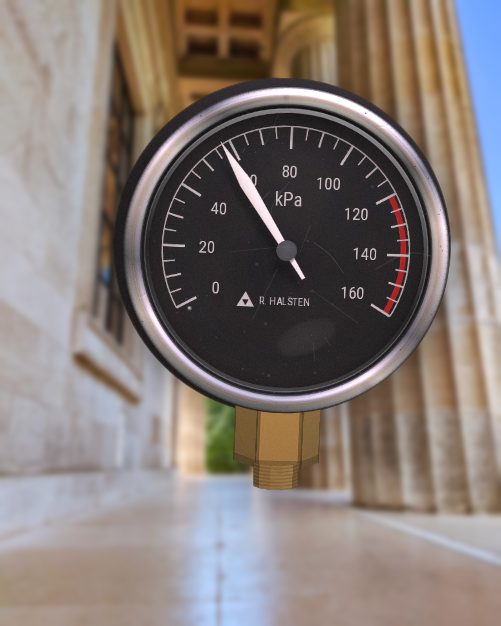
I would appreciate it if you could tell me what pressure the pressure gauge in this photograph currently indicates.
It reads 57.5 kPa
